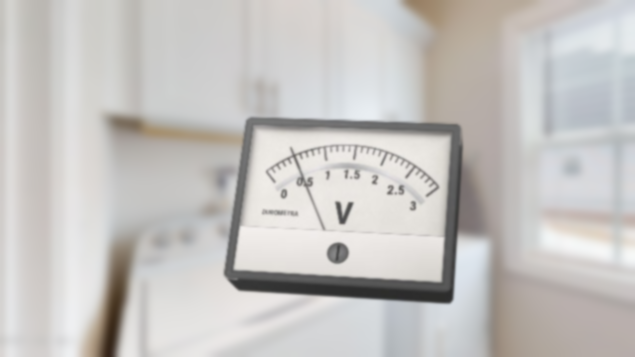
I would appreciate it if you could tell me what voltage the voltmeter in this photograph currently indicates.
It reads 0.5 V
